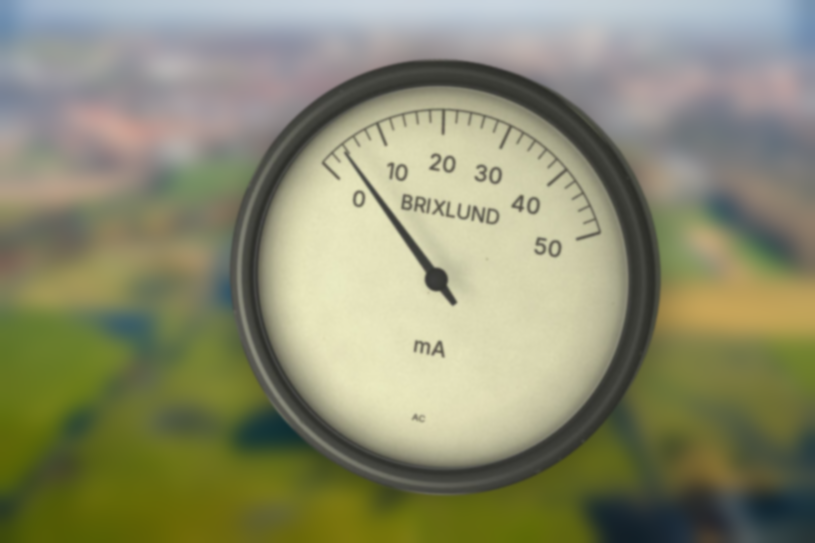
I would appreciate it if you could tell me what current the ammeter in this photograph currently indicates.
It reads 4 mA
